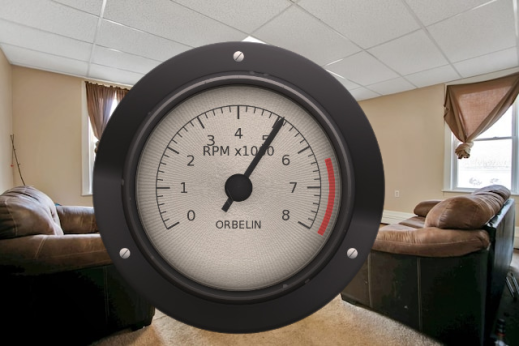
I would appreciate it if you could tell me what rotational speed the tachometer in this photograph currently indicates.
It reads 5100 rpm
